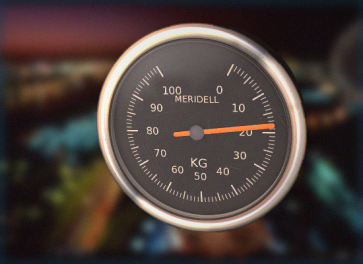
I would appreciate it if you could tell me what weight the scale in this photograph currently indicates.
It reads 18 kg
